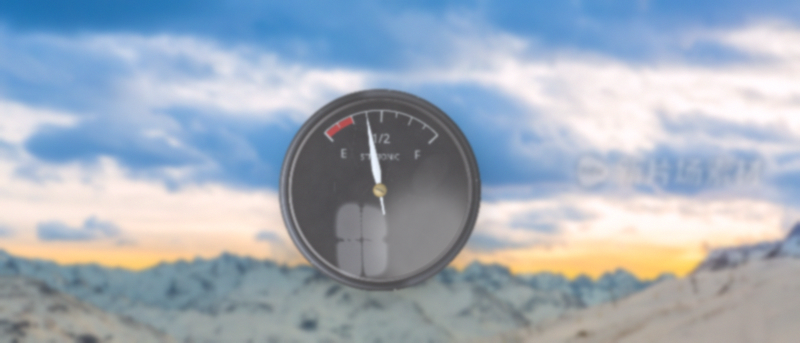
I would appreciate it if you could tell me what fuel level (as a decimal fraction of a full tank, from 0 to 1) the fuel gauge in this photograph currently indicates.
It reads 0.375
